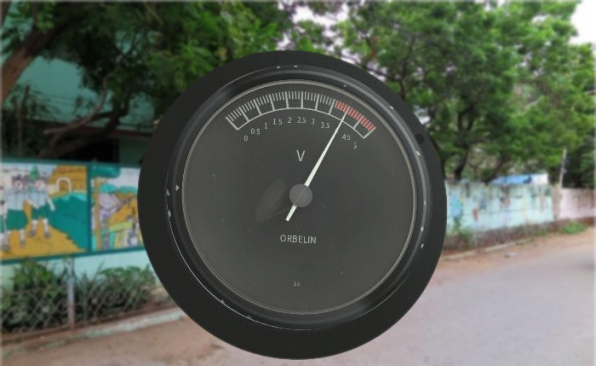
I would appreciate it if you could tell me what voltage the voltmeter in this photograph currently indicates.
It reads 4 V
